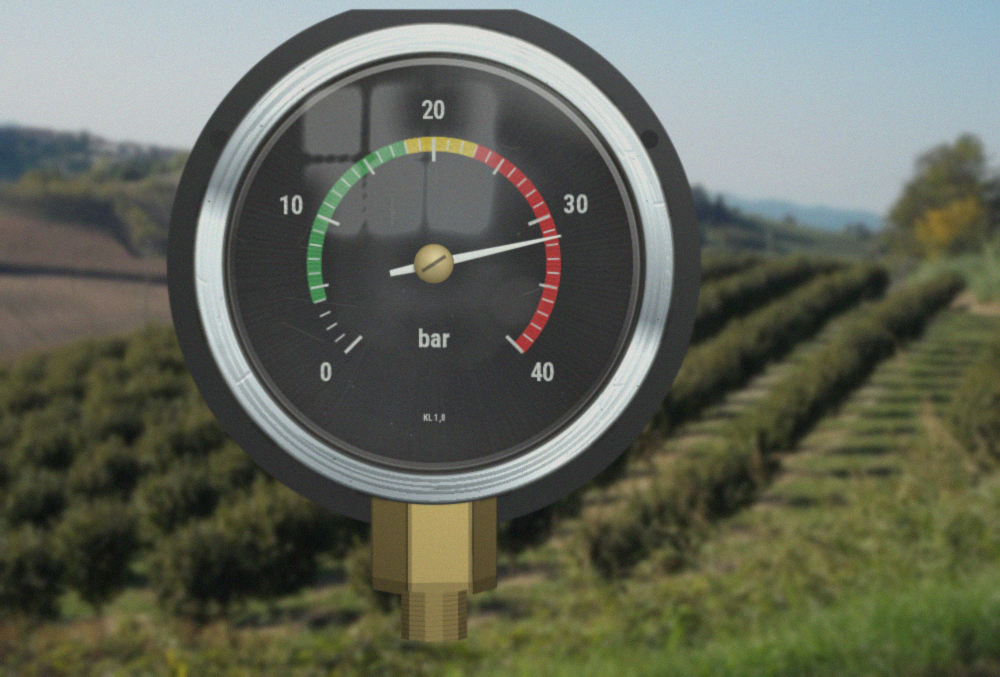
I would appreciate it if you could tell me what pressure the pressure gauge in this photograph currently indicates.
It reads 31.5 bar
